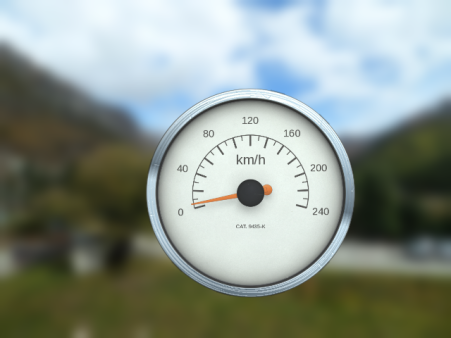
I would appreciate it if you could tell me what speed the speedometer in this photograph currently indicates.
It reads 5 km/h
